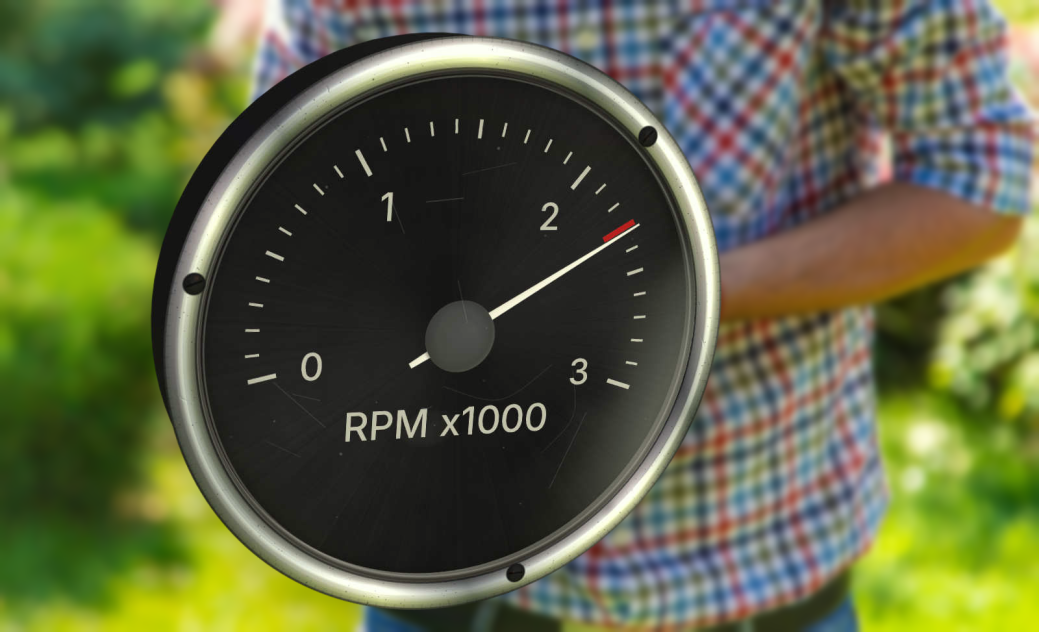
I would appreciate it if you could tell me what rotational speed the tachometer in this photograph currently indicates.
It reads 2300 rpm
